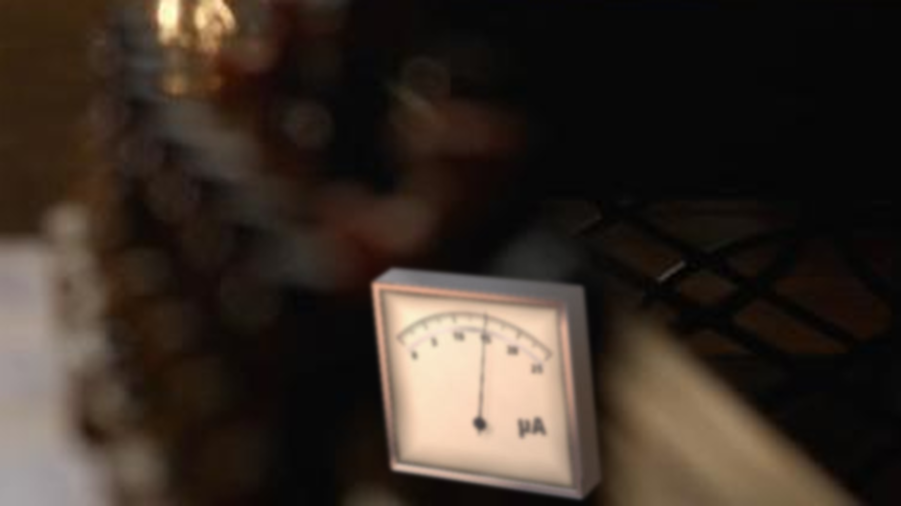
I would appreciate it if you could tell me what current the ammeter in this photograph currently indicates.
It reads 15 µA
